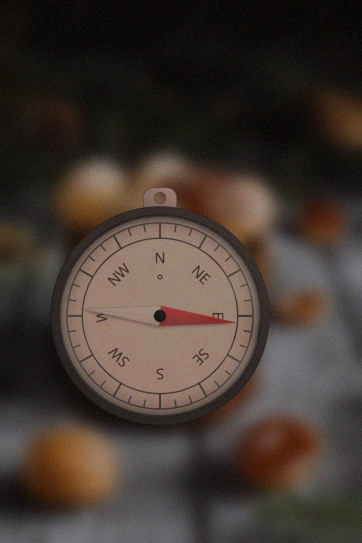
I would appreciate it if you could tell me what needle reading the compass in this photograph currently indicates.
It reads 95 °
